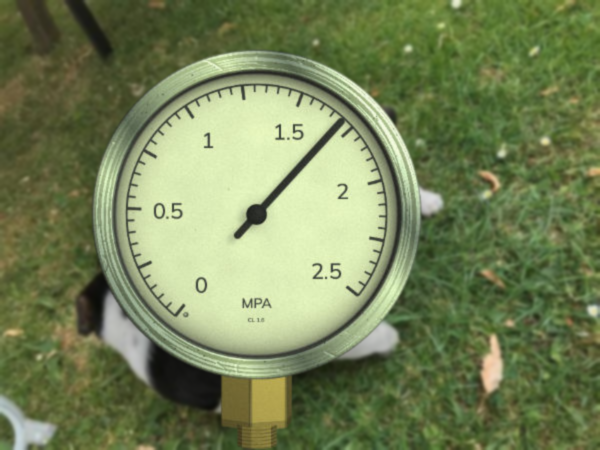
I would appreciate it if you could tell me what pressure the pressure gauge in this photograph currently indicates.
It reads 1.7 MPa
